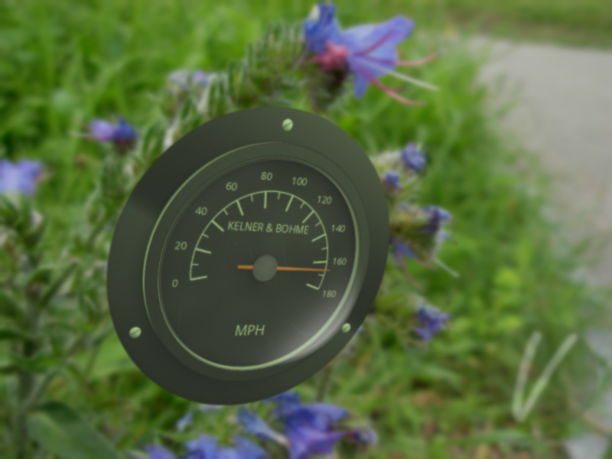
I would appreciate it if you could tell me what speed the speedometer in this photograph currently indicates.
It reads 165 mph
